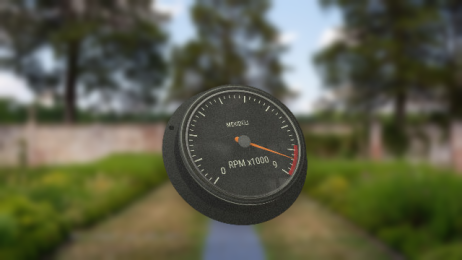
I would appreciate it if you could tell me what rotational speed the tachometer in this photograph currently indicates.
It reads 8400 rpm
